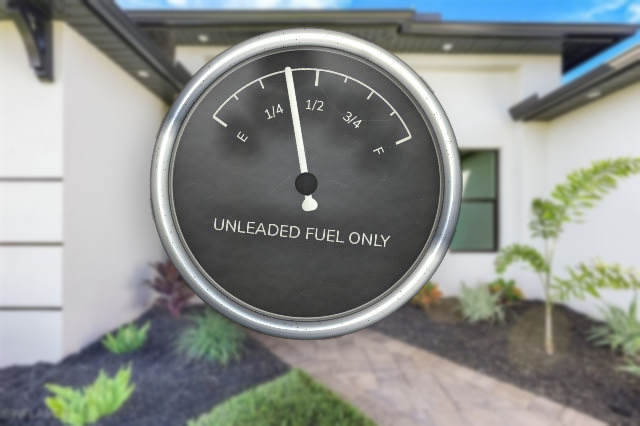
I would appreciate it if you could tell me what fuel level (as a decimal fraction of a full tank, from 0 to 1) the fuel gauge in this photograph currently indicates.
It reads 0.375
